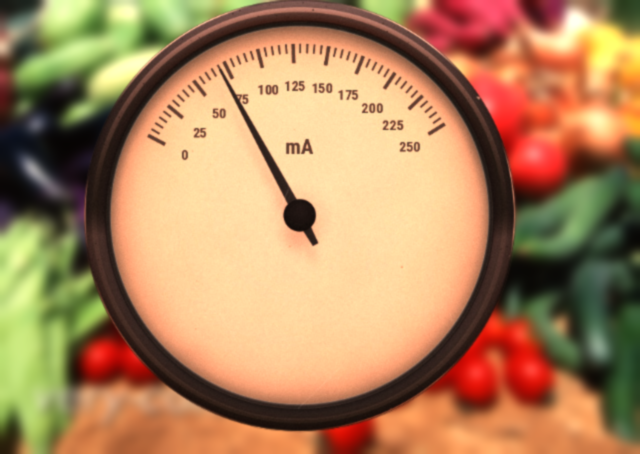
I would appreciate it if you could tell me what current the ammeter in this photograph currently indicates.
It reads 70 mA
